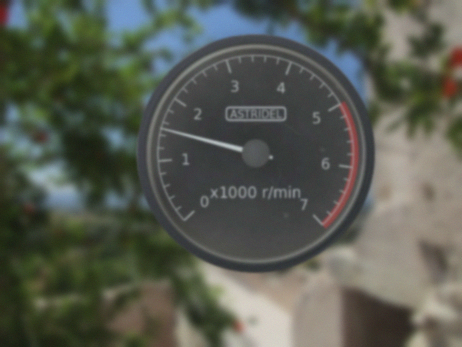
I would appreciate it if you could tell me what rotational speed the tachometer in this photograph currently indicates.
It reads 1500 rpm
